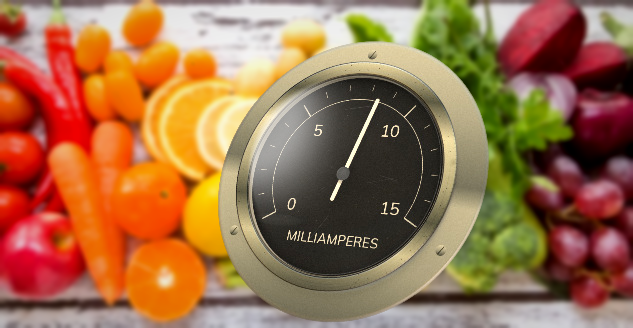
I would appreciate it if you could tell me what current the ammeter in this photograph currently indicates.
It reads 8.5 mA
